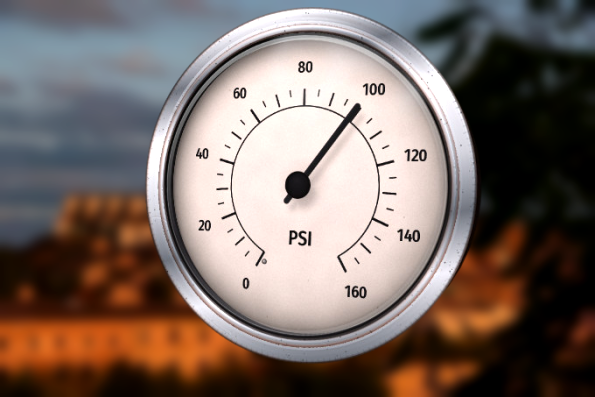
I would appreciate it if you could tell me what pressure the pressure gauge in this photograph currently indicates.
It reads 100 psi
